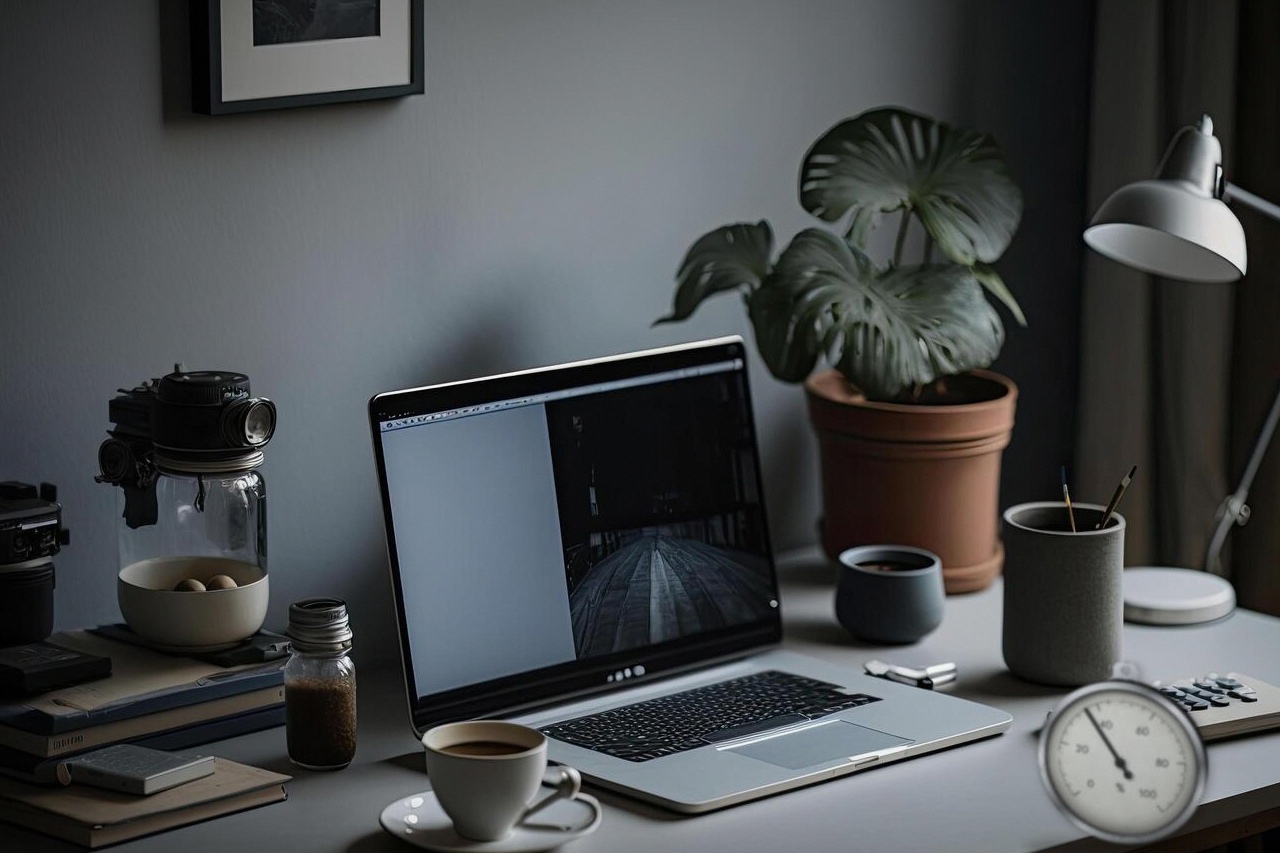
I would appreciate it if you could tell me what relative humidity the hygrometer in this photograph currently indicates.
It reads 36 %
